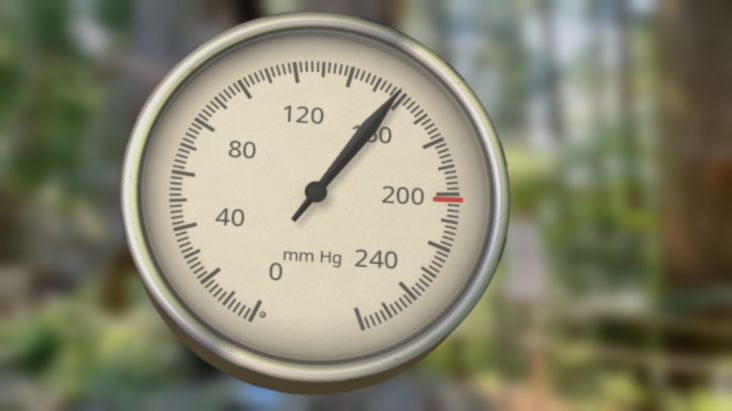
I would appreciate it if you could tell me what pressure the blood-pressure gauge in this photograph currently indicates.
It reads 158 mmHg
